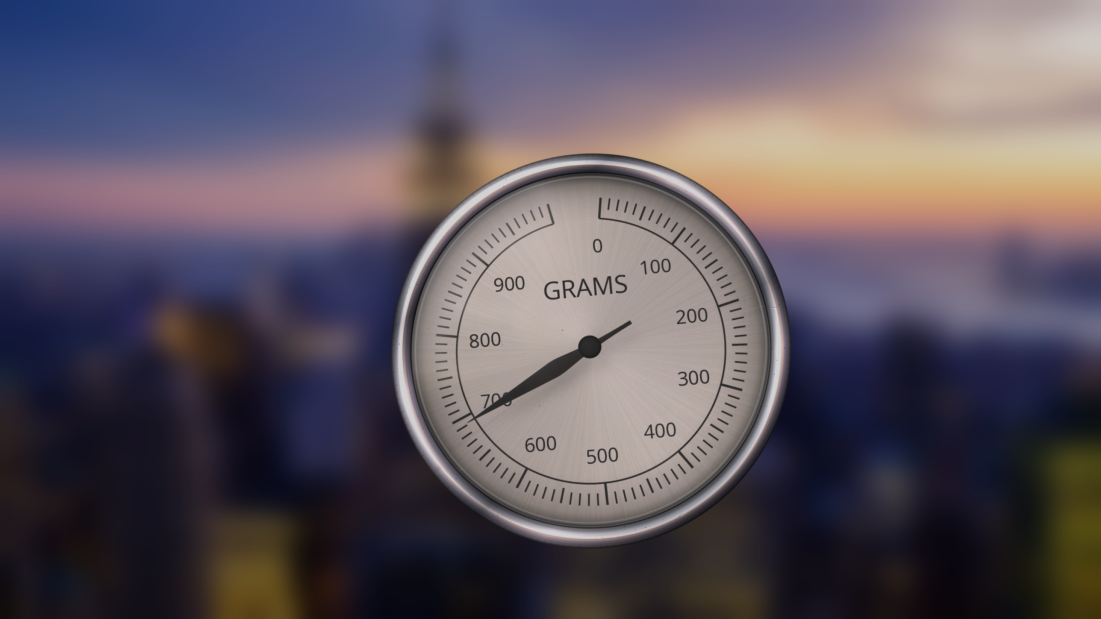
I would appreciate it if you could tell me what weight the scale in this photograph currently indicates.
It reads 690 g
